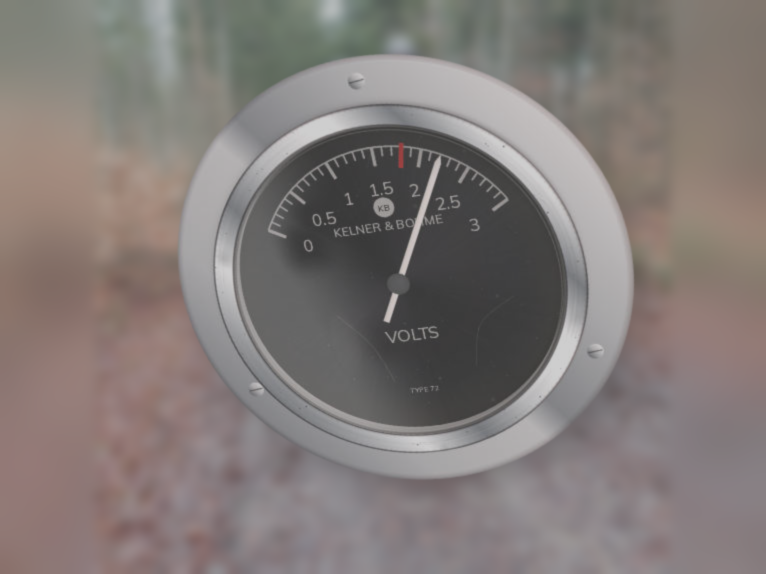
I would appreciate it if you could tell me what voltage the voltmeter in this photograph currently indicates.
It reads 2.2 V
